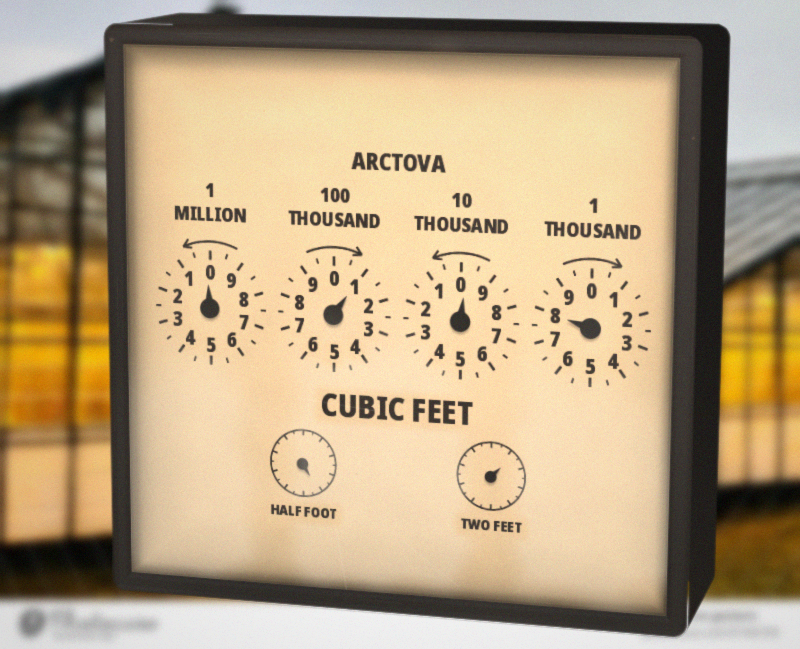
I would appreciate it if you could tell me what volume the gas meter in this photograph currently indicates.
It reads 9800 ft³
